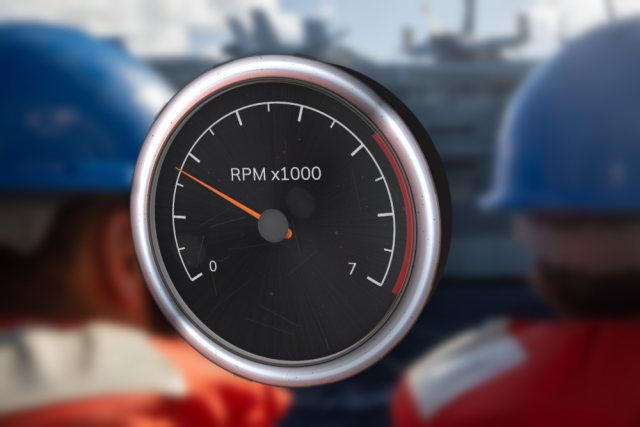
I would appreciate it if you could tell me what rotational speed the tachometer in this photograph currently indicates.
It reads 1750 rpm
